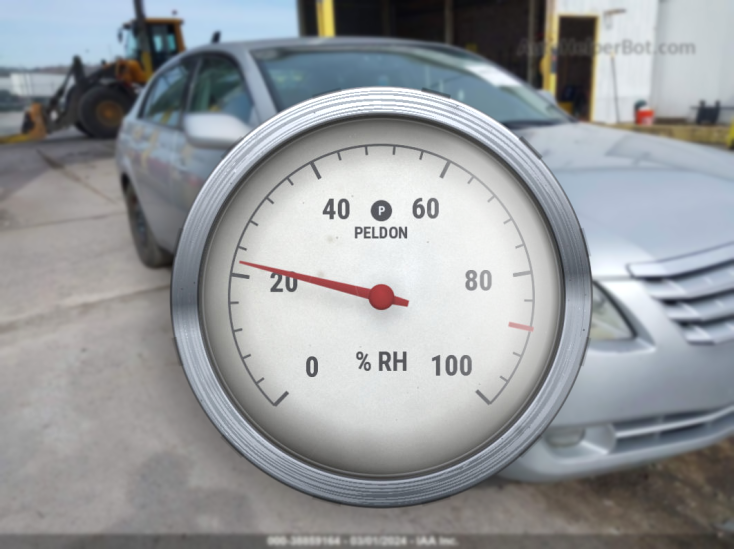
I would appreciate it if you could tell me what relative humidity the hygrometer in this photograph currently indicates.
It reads 22 %
